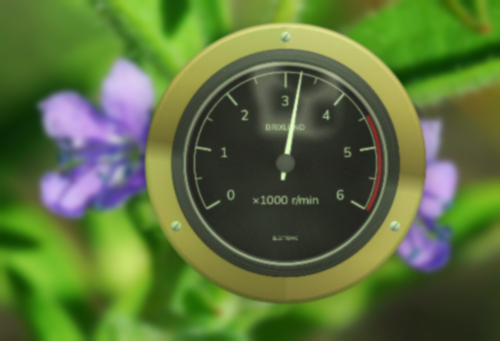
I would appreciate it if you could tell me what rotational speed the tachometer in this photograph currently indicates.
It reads 3250 rpm
